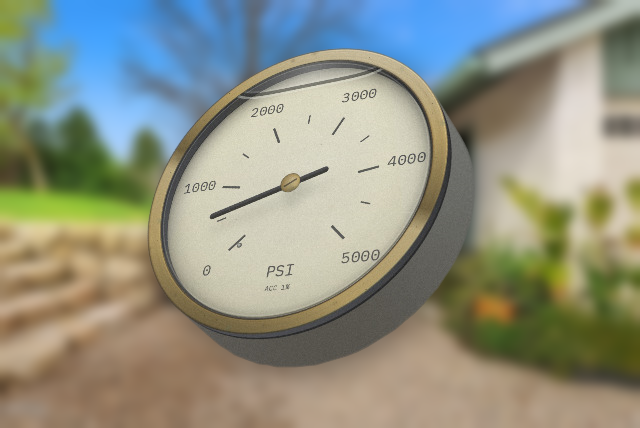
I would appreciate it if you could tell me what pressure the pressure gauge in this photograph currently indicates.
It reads 500 psi
